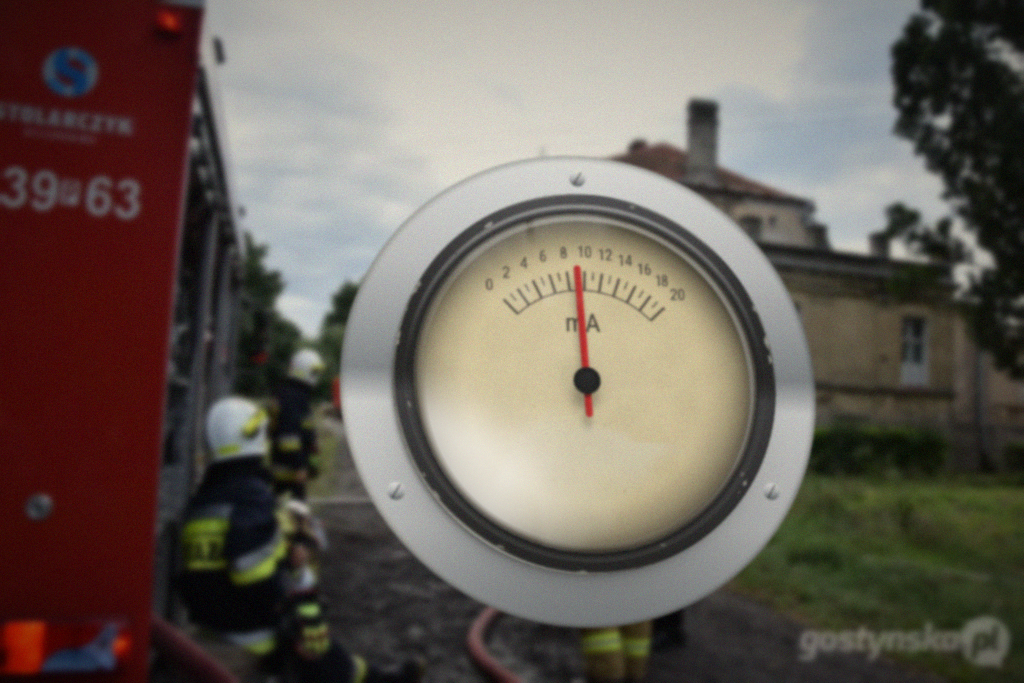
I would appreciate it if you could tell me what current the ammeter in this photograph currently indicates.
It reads 9 mA
